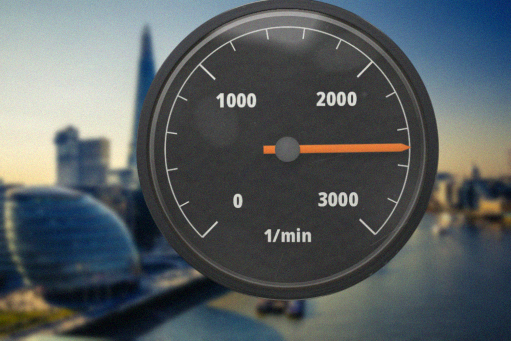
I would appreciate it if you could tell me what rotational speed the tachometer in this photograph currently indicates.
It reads 2500 rpm
